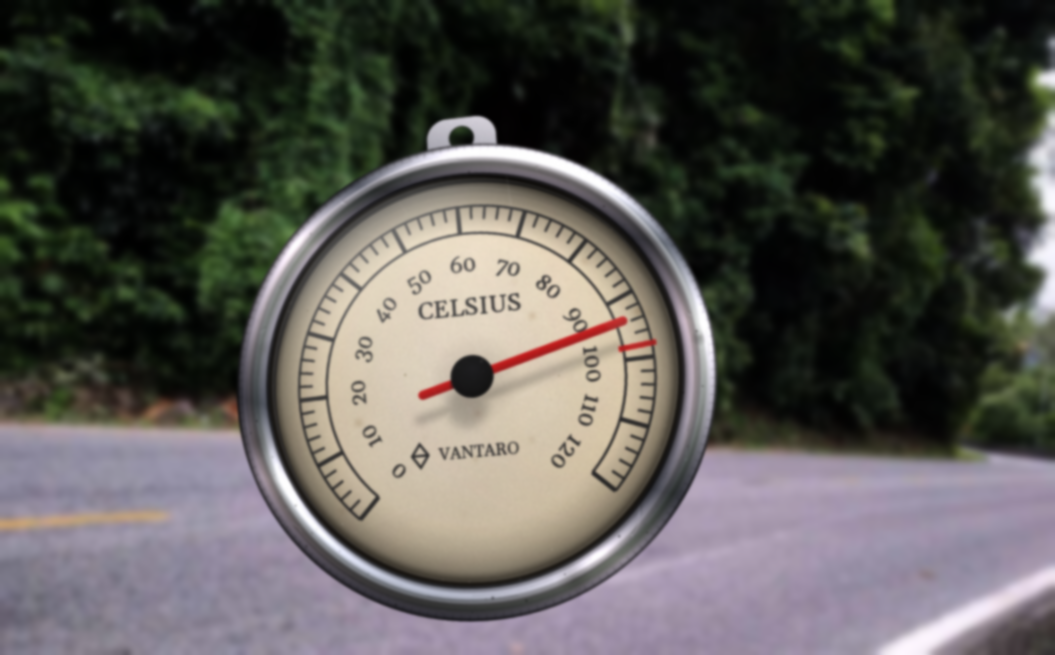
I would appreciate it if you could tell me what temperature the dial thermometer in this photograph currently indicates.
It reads 94 °C
